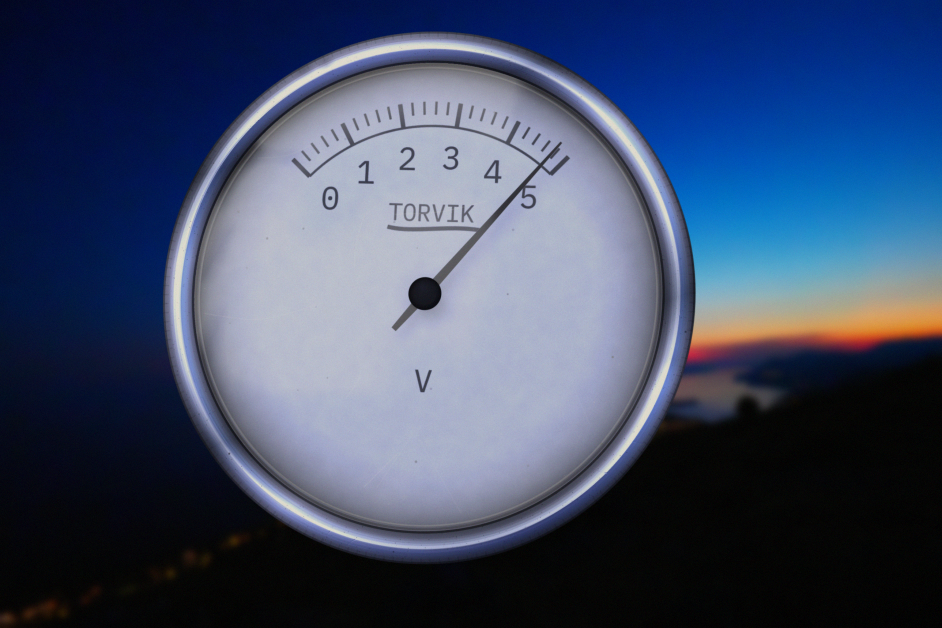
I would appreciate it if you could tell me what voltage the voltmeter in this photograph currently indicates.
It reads 4.8 V
